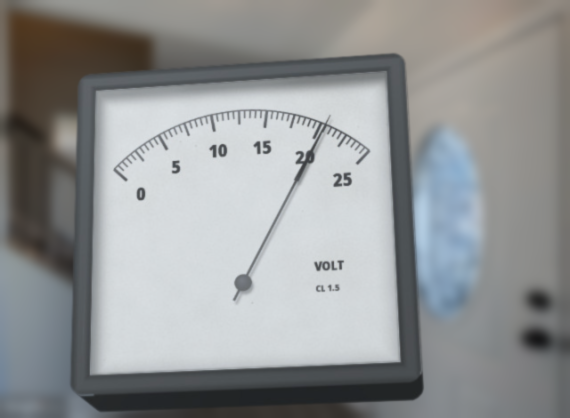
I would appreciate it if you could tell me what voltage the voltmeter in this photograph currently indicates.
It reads 20.5 V
